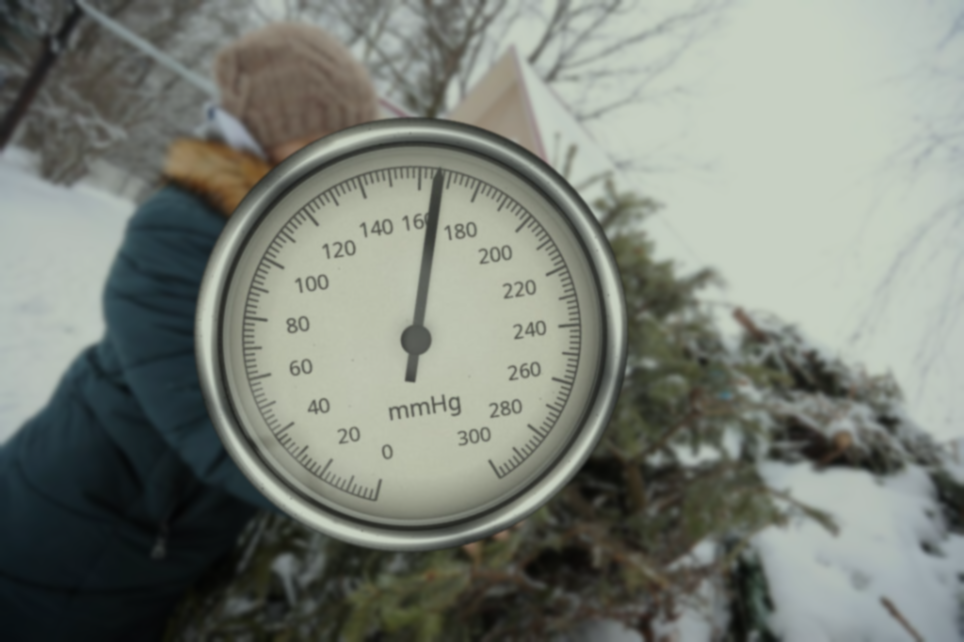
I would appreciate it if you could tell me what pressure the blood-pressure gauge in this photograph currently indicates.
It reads 166 mmHg
